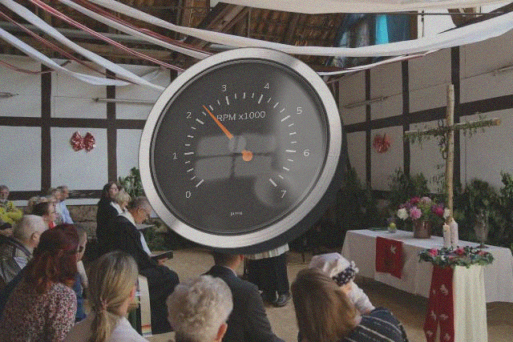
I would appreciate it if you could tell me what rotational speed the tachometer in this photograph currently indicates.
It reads 2375 rpm
